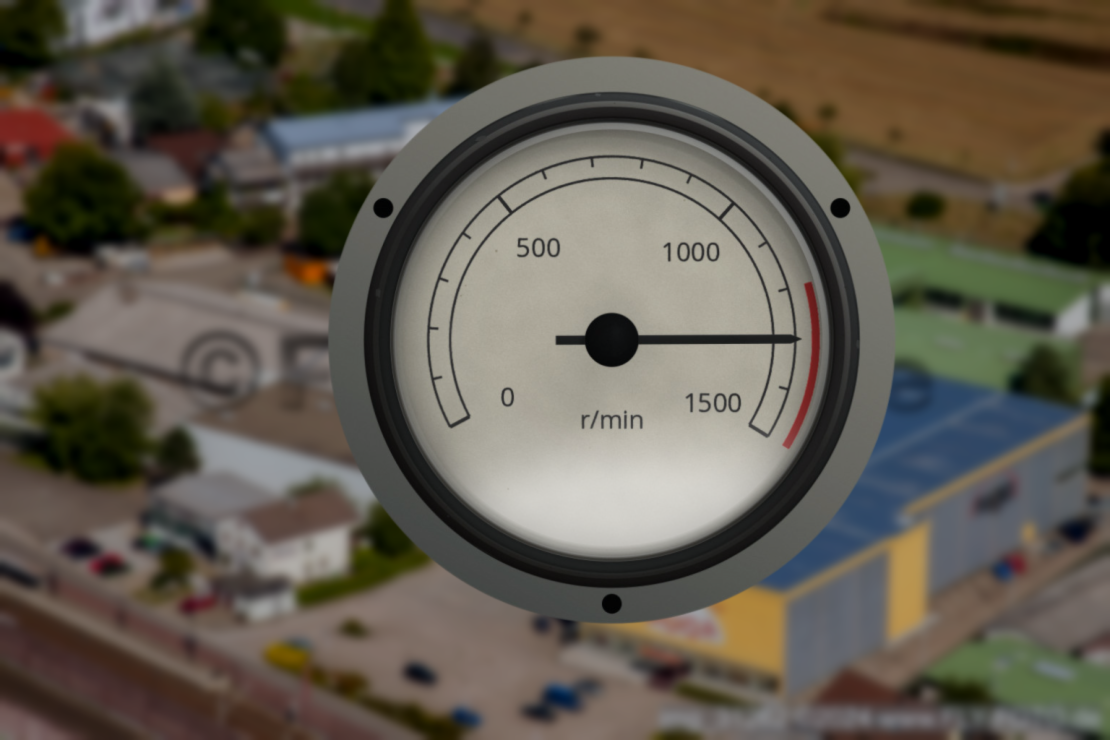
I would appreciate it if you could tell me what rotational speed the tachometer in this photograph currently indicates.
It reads 1300 rpm
